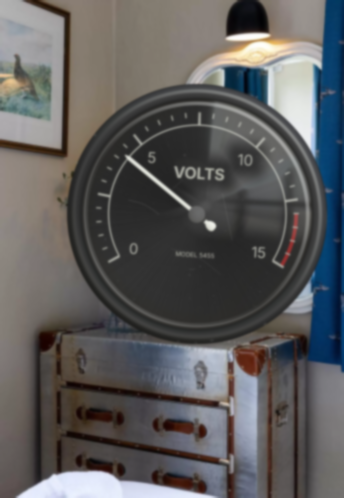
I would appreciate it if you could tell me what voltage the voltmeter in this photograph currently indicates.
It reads 4.25 V
